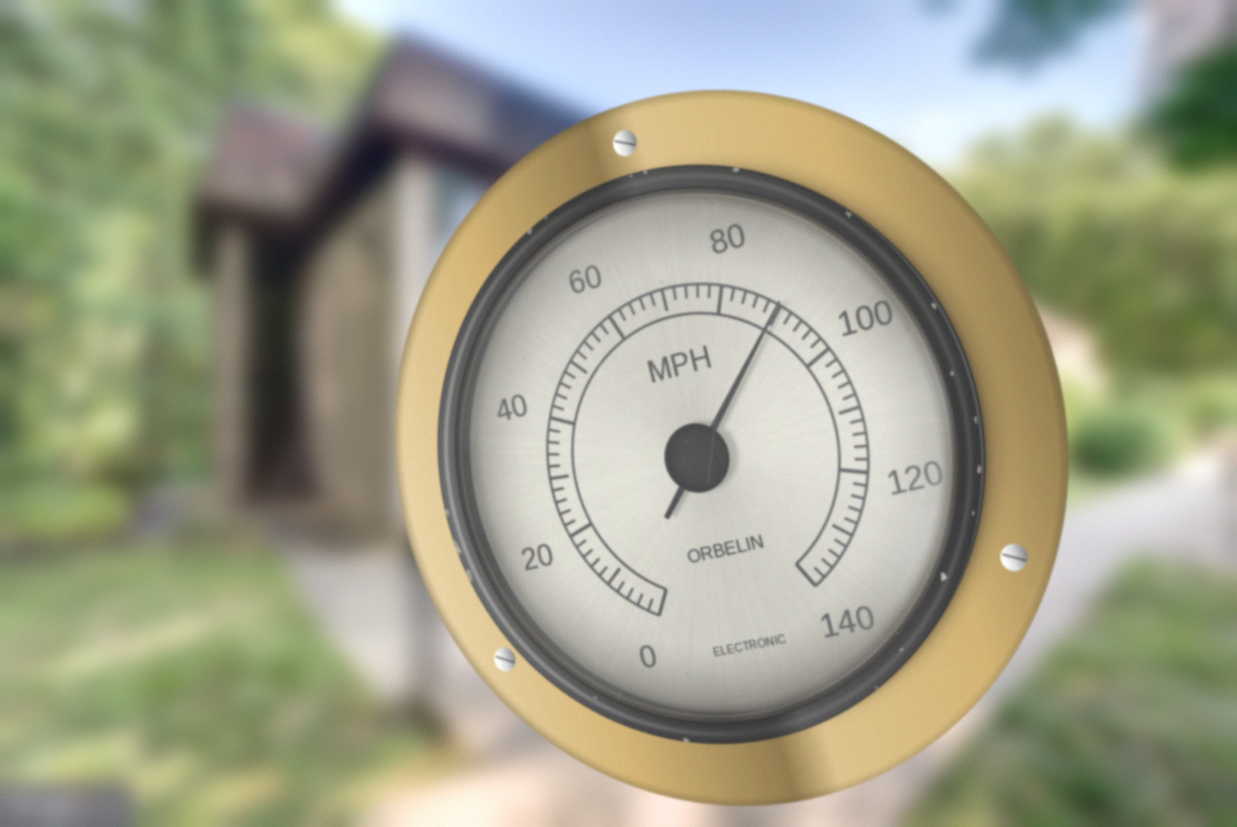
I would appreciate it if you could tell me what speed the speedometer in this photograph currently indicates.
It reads 90 mph
